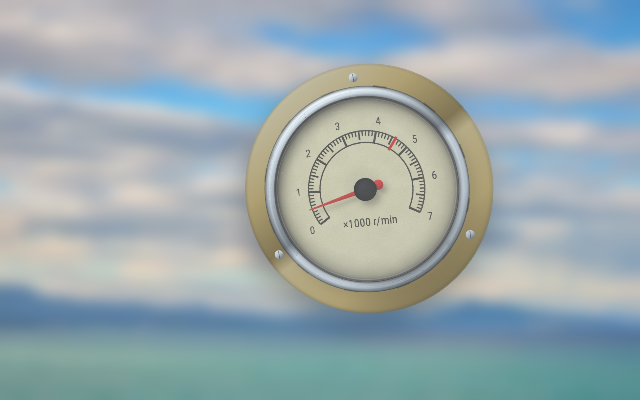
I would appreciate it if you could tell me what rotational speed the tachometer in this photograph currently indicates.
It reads 500 rpm
